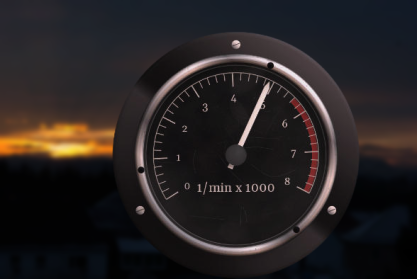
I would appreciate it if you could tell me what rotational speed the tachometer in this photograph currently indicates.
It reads 4900 rpm
